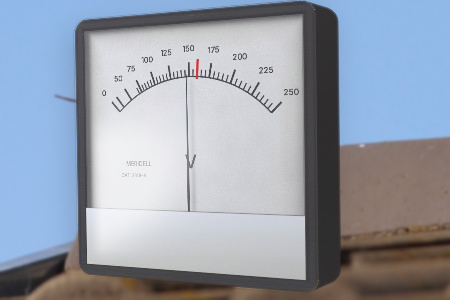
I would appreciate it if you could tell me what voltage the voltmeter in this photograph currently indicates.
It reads 150 V
